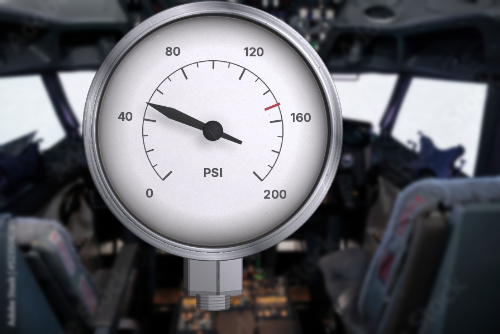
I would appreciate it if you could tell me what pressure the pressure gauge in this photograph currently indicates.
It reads 50 psi
